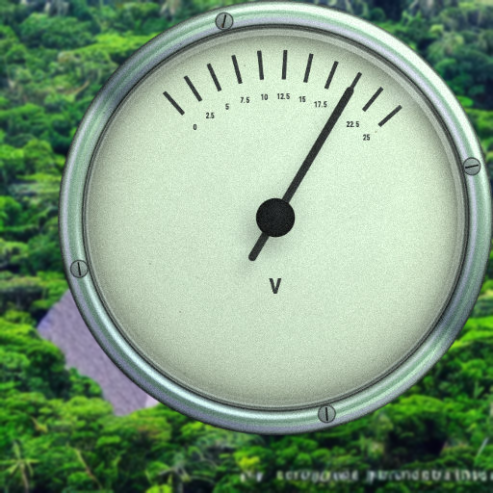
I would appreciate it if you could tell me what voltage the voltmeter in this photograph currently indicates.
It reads 20 V
